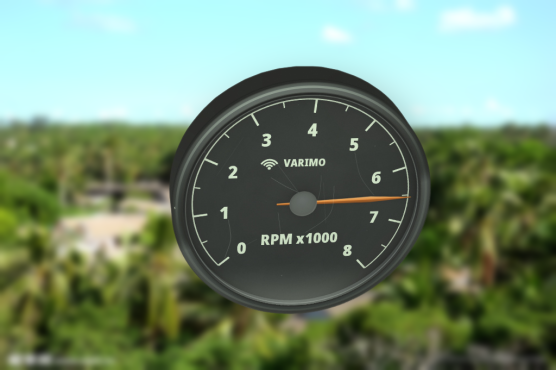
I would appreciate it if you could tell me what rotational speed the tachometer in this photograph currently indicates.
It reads 6500 rpm
